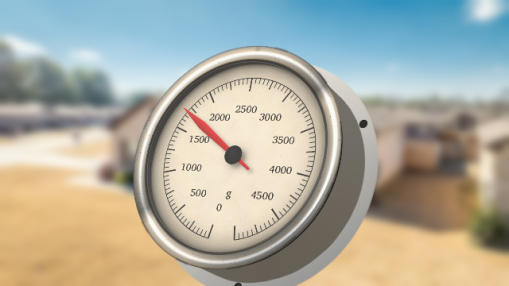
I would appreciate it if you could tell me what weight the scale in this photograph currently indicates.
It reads 1700 g
